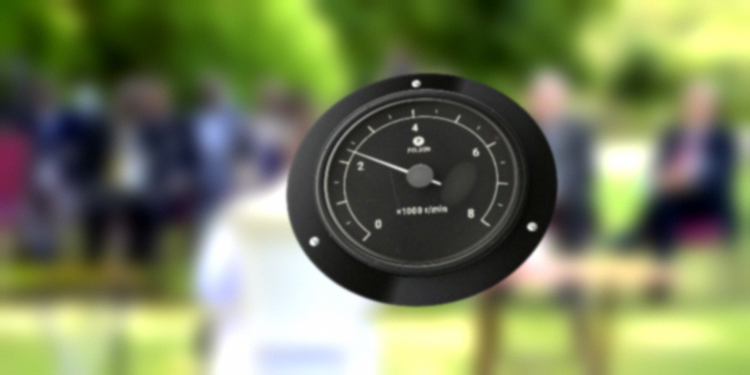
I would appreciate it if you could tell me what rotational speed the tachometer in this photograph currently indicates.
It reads 2250 rpm
